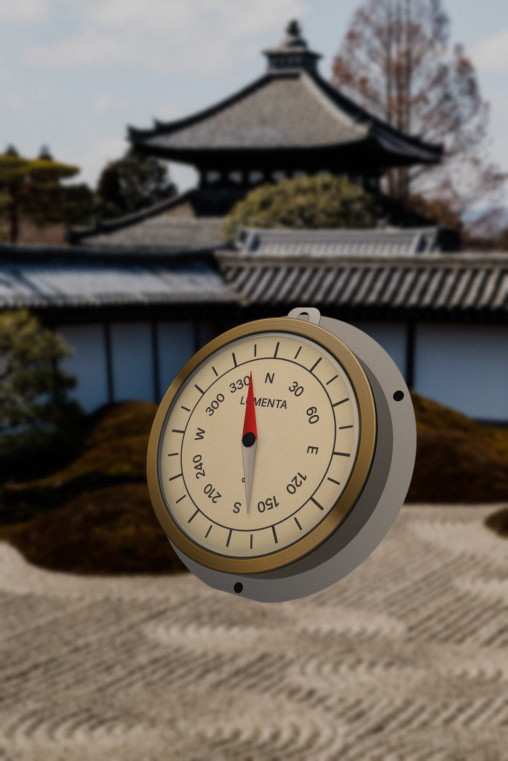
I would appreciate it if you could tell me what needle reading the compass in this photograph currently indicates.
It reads 345 °
